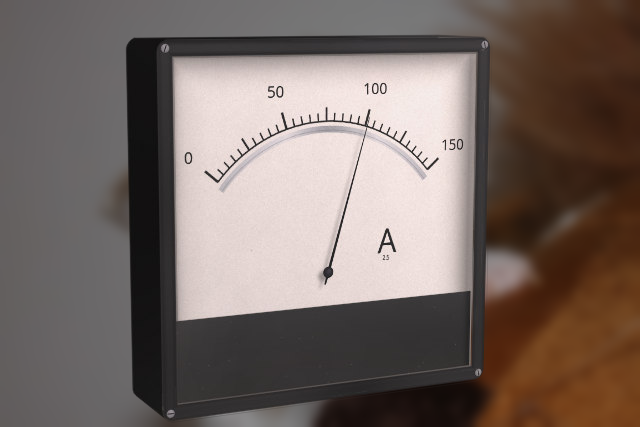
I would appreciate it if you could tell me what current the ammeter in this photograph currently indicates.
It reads 100 A
